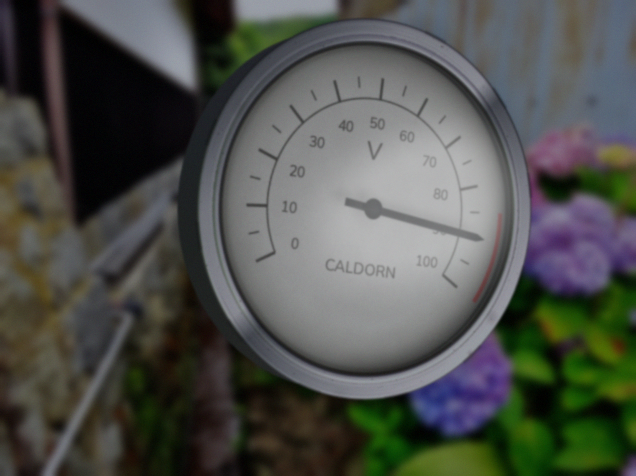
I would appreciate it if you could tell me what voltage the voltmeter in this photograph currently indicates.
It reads 90 V
